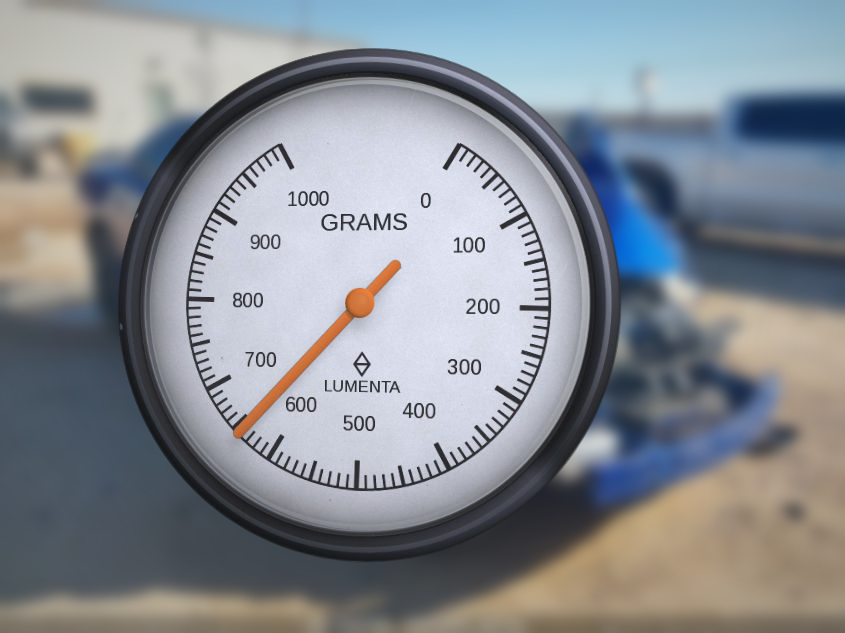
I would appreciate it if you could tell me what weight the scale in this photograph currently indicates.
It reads 640 g
